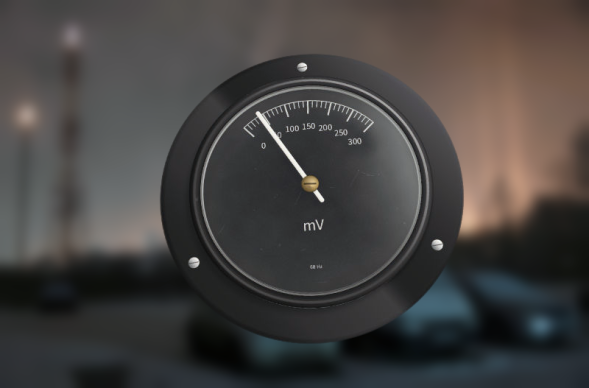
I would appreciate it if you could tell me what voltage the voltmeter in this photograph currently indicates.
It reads 40 mV
